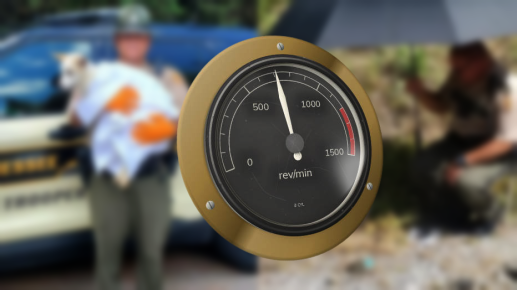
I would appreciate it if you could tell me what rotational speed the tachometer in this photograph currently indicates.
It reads 700 rpm
